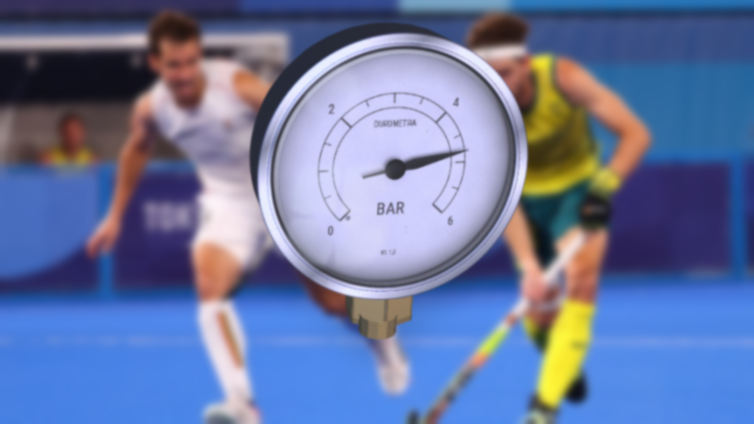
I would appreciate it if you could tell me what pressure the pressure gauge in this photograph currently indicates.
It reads 4.75 bar
